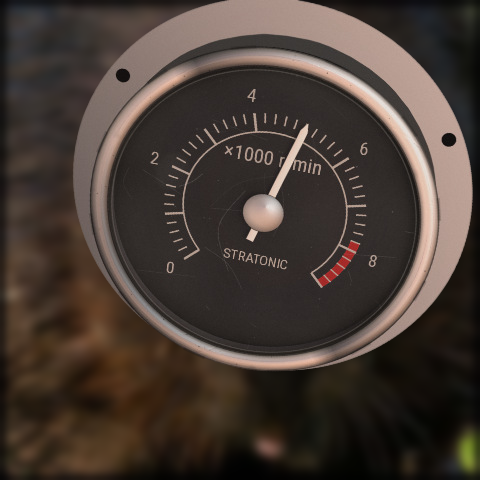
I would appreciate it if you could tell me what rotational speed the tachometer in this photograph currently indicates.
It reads 5000 rpm
